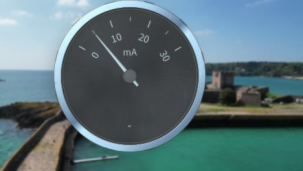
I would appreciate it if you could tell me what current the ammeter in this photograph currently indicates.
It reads 5 mA
